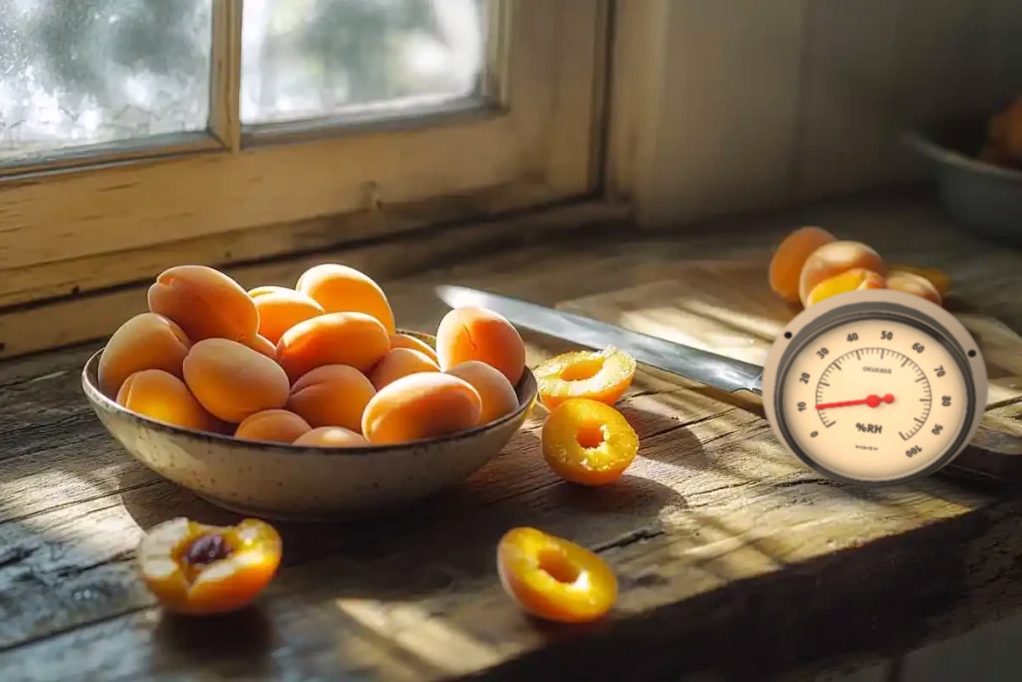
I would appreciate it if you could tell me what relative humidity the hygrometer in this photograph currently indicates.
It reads 10 %
